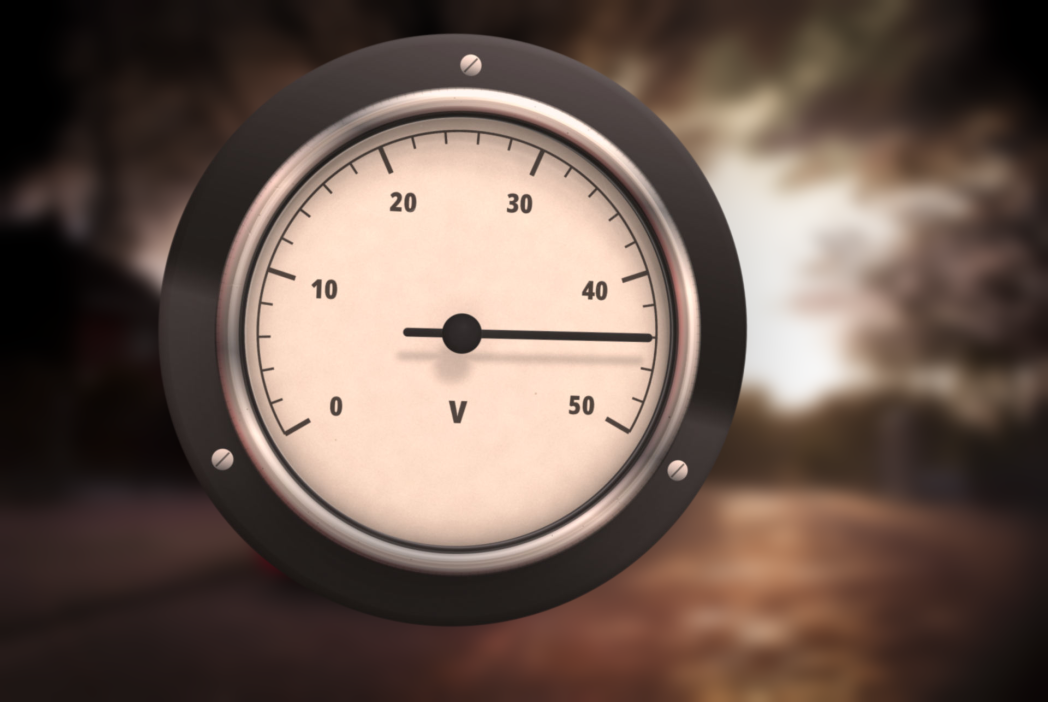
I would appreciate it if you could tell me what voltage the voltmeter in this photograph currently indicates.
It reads 44 V
